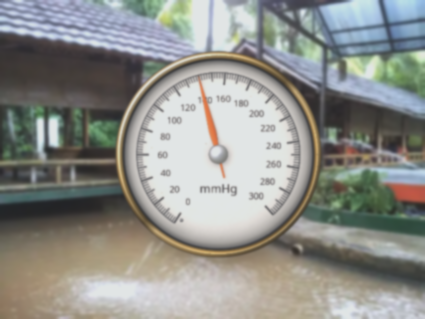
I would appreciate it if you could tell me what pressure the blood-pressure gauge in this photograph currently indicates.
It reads 140 mmHg
